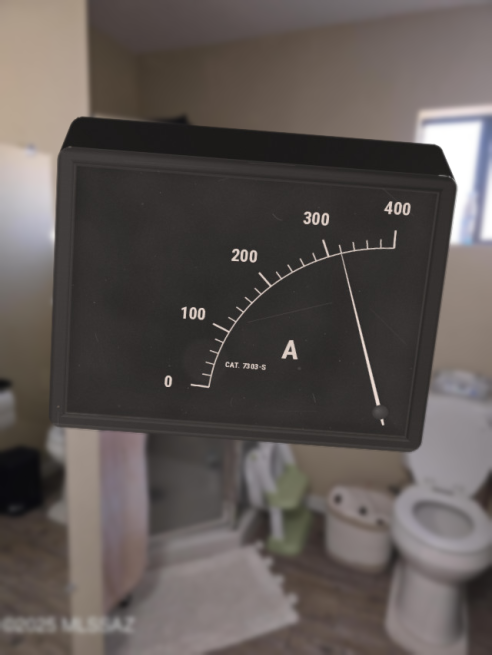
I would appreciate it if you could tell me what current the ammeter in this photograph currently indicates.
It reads 320 A
